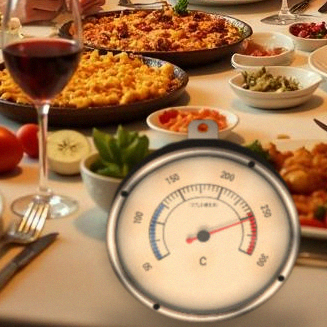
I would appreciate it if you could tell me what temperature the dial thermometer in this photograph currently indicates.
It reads 250 °C
